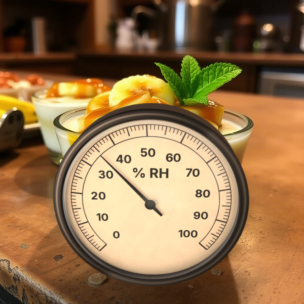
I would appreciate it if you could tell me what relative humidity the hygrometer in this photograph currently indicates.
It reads 35 %
